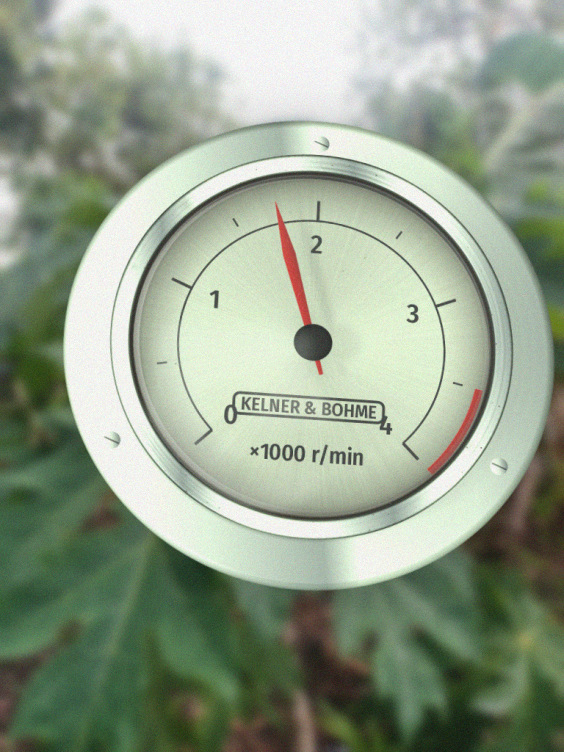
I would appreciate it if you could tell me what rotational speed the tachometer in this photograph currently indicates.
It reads 1750 rpm
